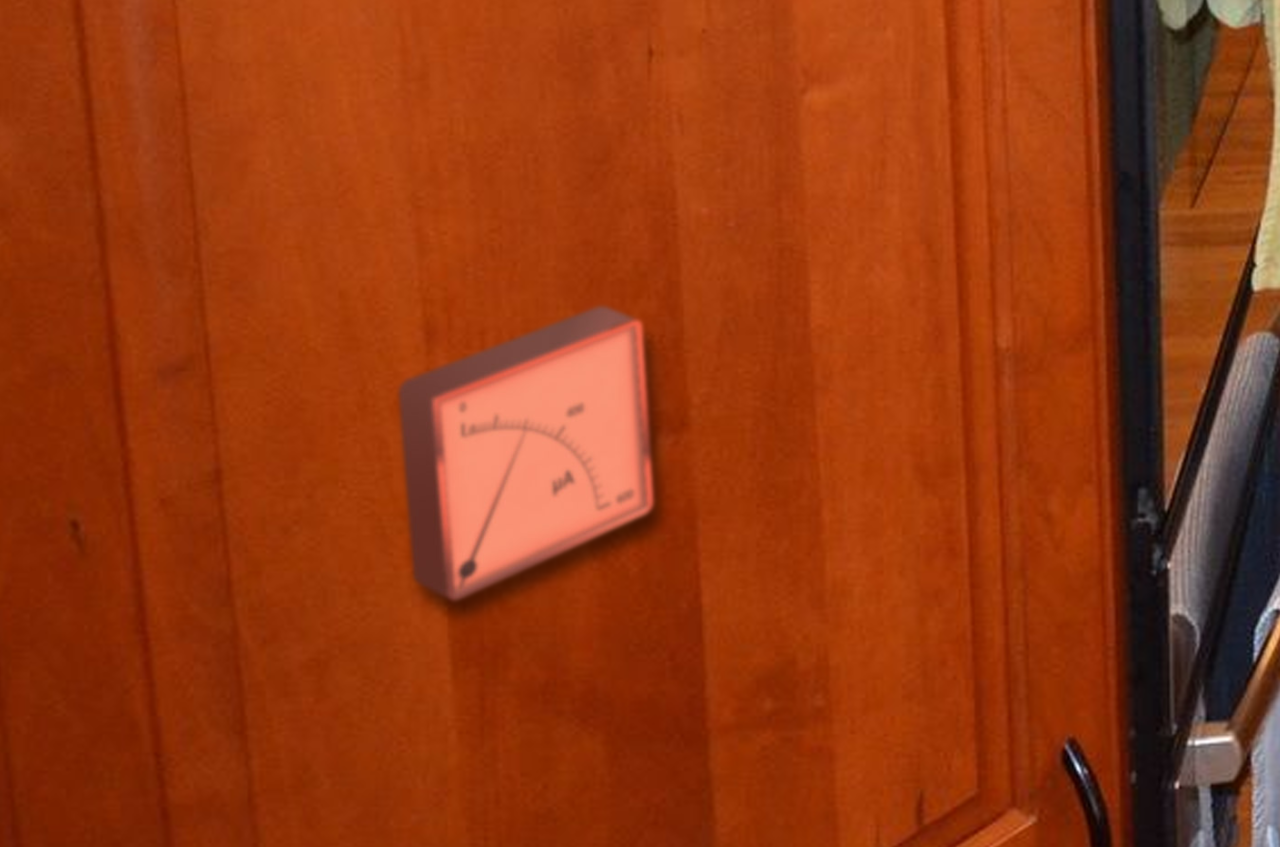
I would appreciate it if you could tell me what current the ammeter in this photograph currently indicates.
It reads 300 µA
